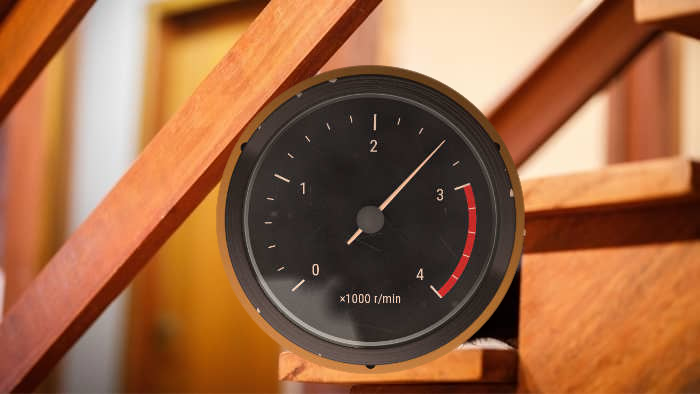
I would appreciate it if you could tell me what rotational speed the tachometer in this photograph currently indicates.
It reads 2600 rpm
